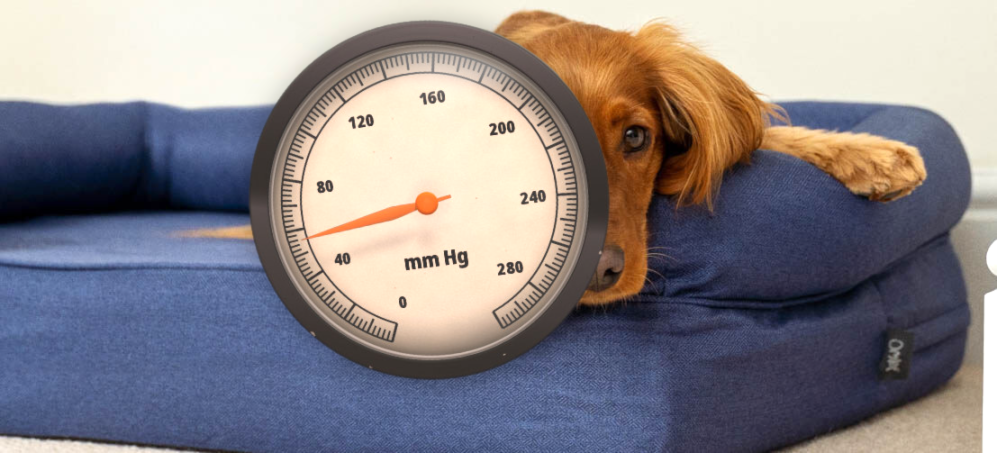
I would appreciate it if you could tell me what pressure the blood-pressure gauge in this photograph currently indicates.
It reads 56 mmHg
